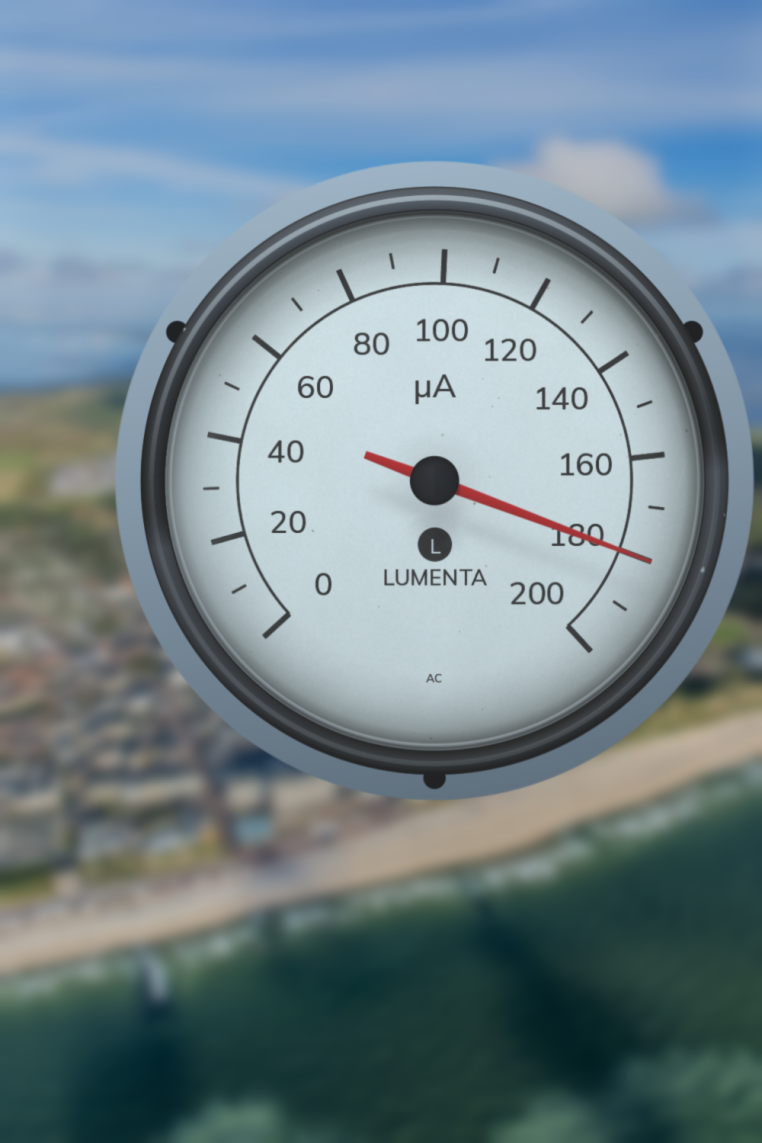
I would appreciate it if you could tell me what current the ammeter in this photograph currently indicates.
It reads 180 µA
